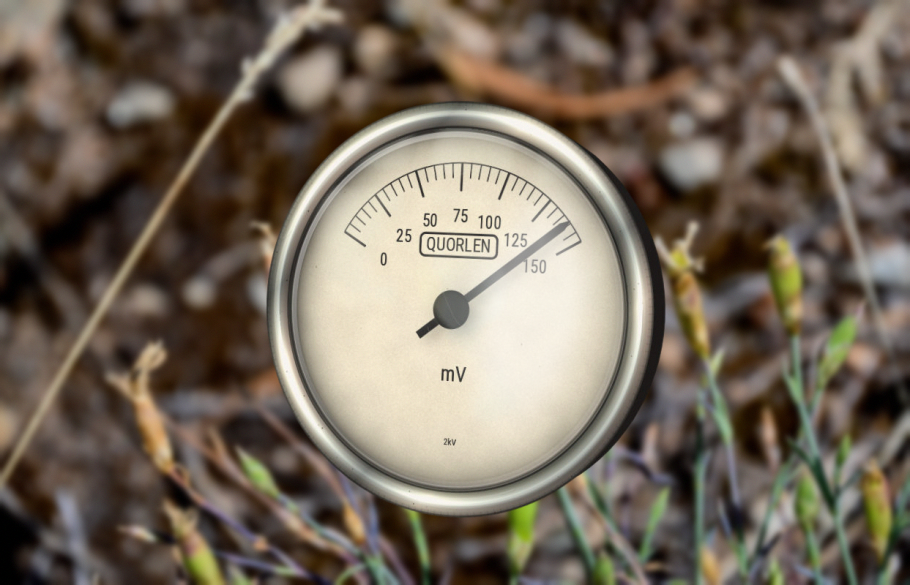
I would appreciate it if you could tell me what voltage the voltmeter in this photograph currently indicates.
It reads 140 mV
